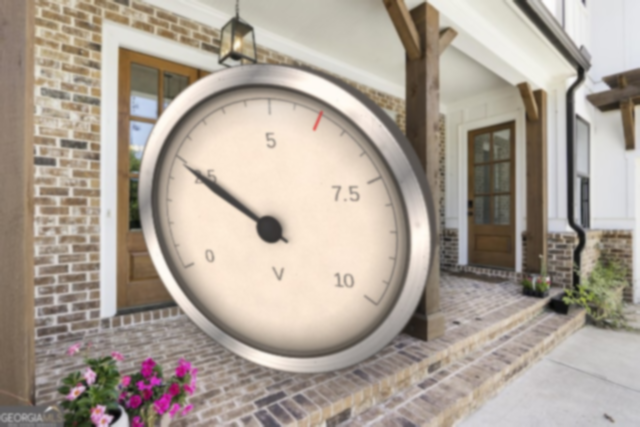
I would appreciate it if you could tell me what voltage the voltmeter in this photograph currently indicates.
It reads 2.5 V
